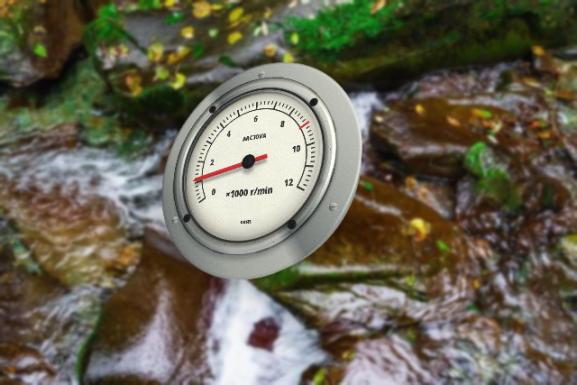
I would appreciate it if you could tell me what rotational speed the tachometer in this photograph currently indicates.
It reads 1000 rpm
